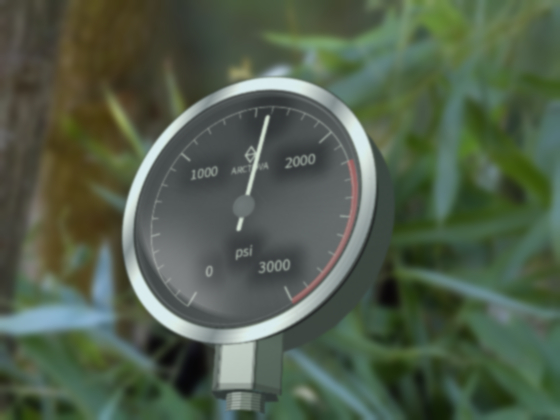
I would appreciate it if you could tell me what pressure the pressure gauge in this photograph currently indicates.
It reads 1600 psi
